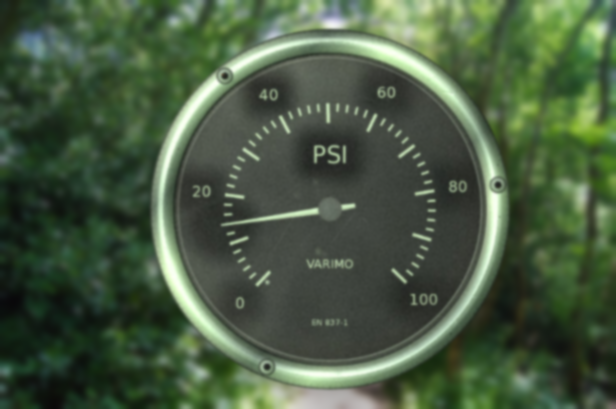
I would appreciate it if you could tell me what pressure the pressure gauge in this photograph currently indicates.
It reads 14 psi
